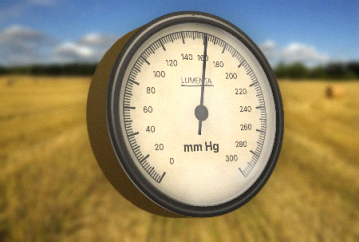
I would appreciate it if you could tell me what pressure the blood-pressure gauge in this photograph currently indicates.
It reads 160 mmHg
